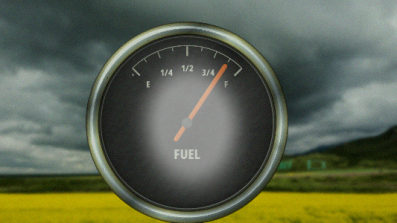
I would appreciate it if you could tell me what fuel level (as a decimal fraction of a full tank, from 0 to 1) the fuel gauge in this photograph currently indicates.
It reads 0.875
